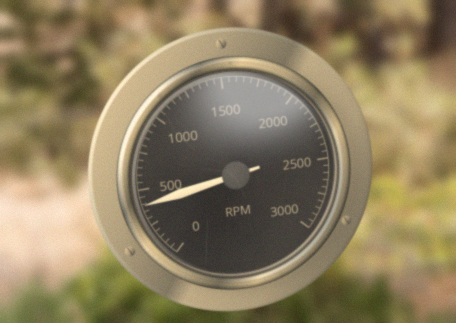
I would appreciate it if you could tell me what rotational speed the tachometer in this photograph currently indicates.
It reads 400 rpm
